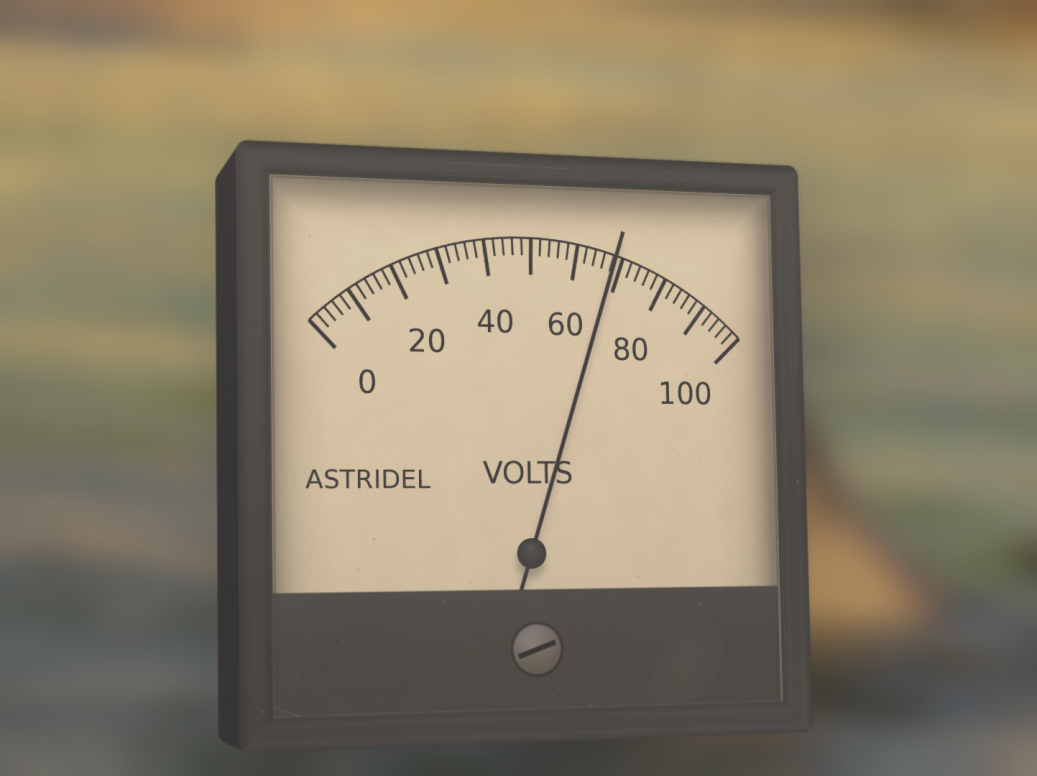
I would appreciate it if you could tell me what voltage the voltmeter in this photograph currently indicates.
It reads 68 V
